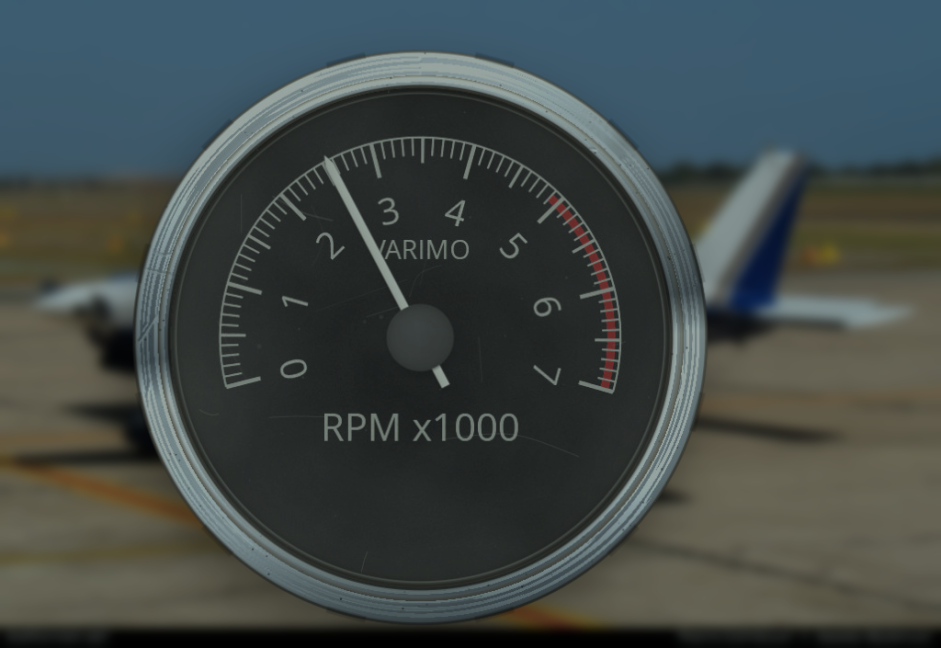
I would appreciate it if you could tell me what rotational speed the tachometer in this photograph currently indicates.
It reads 2550 rpm
